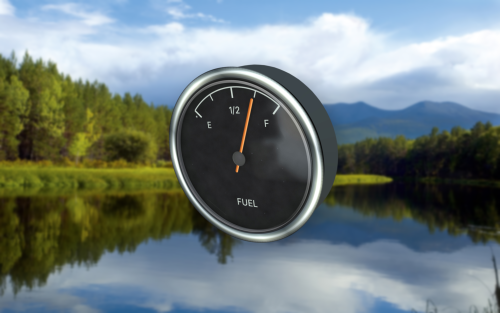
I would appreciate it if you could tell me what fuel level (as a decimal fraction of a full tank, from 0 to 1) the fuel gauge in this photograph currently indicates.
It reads 0.75
